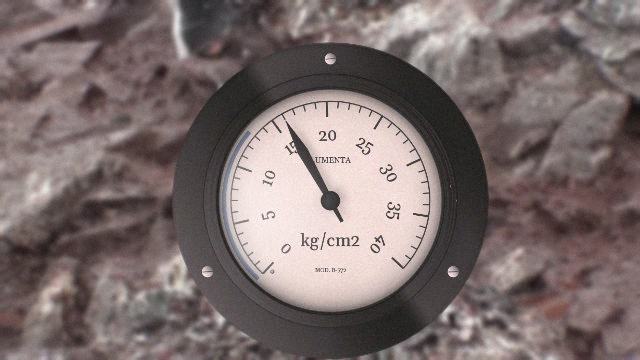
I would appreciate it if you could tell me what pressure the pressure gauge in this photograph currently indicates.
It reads 16 kg/cm²
